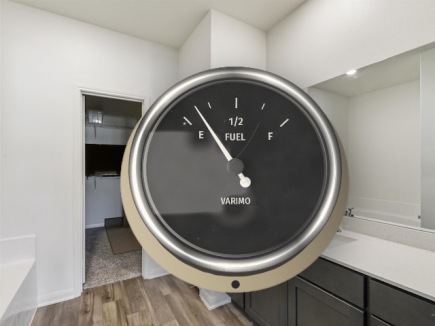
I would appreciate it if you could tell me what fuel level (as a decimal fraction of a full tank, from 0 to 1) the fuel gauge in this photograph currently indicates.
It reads 0.125
